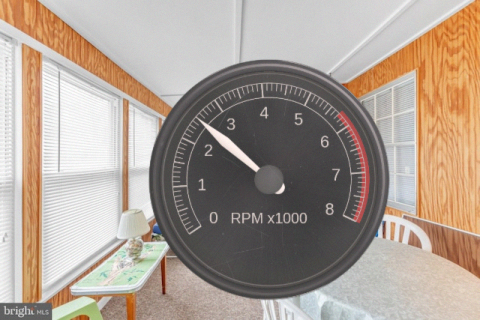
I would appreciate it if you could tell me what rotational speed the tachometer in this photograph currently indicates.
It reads 2500 rpm
